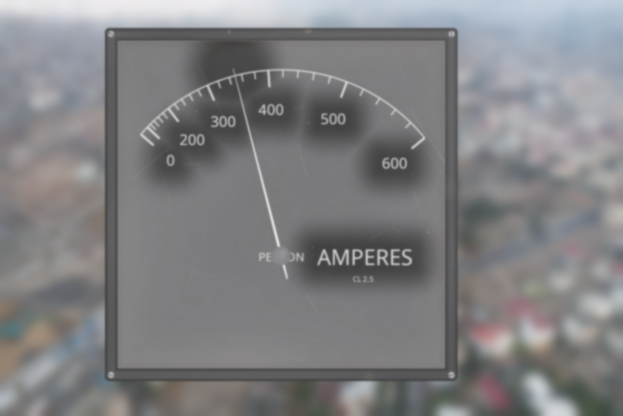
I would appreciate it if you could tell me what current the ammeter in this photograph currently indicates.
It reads 350 A
